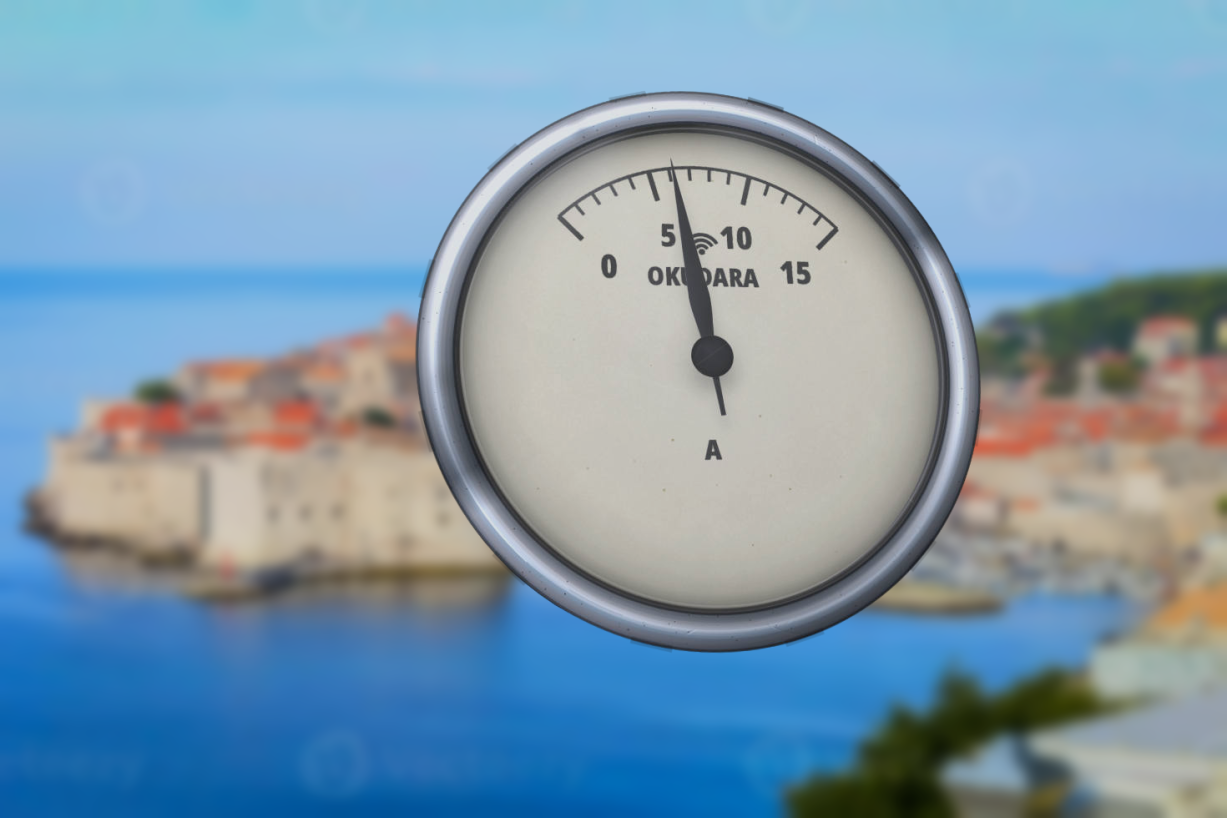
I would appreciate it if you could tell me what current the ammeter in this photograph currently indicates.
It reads 6 A
